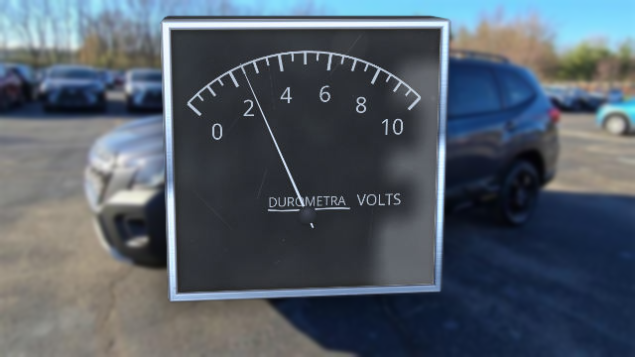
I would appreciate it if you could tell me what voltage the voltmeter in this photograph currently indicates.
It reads 2.5 V
